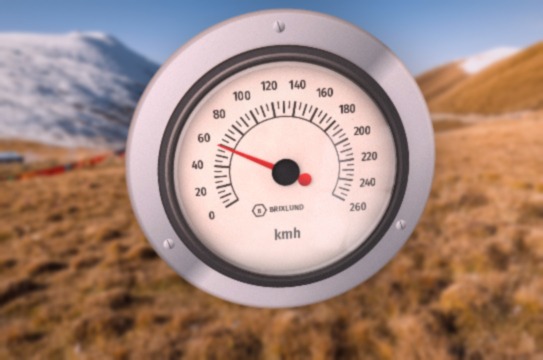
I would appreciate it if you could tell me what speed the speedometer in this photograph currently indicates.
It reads 60 km/h
